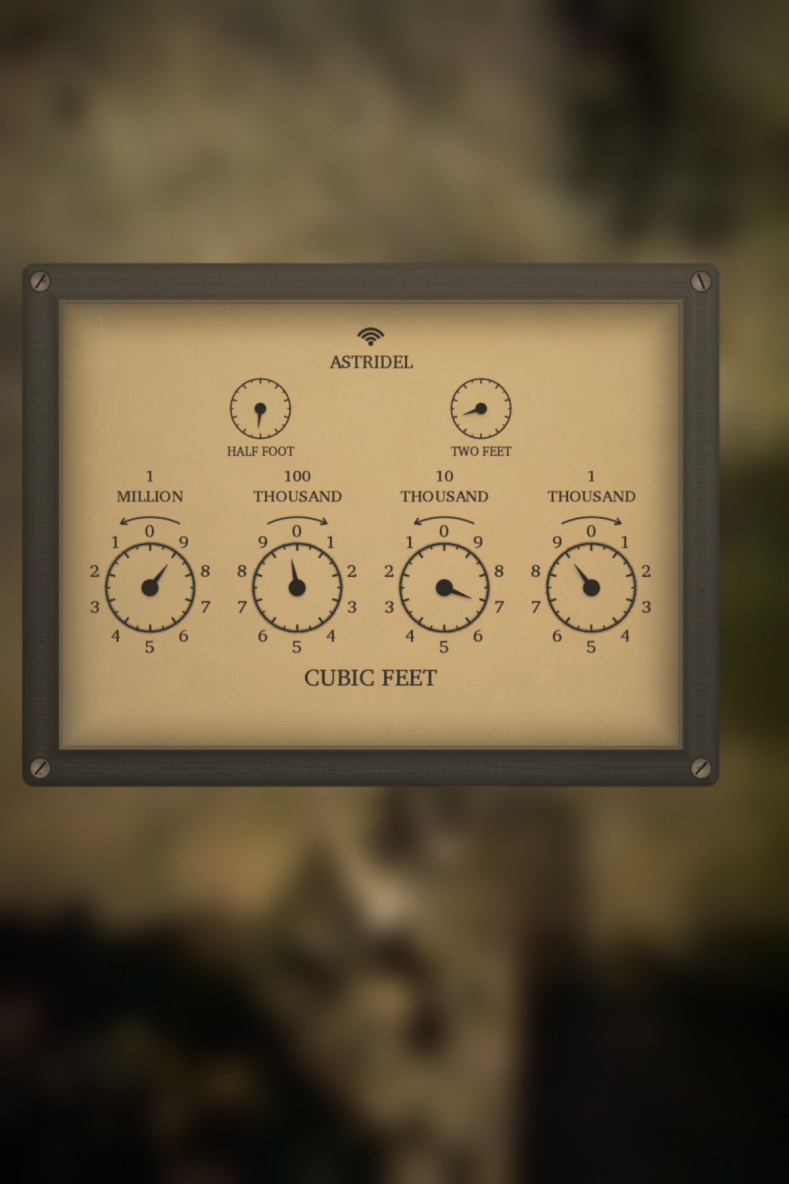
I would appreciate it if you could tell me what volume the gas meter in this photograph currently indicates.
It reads 896900 ft³
